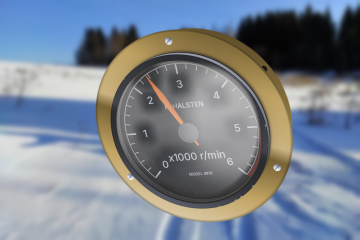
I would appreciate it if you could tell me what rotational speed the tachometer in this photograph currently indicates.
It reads 2400 rpm
